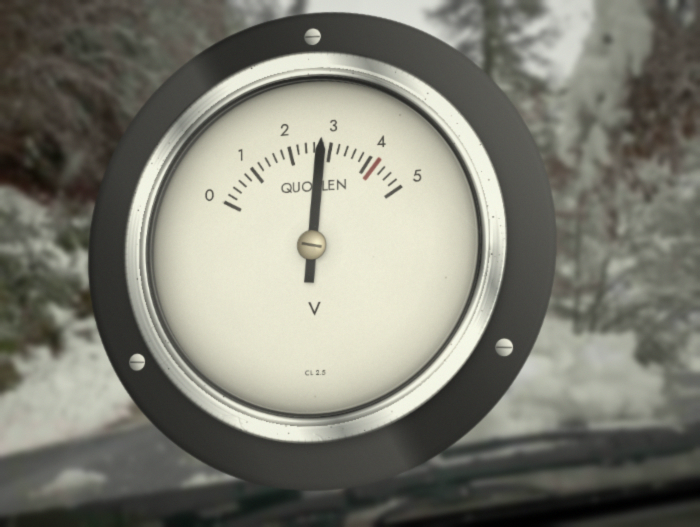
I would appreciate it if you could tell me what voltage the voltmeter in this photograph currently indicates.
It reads 2.8 V
